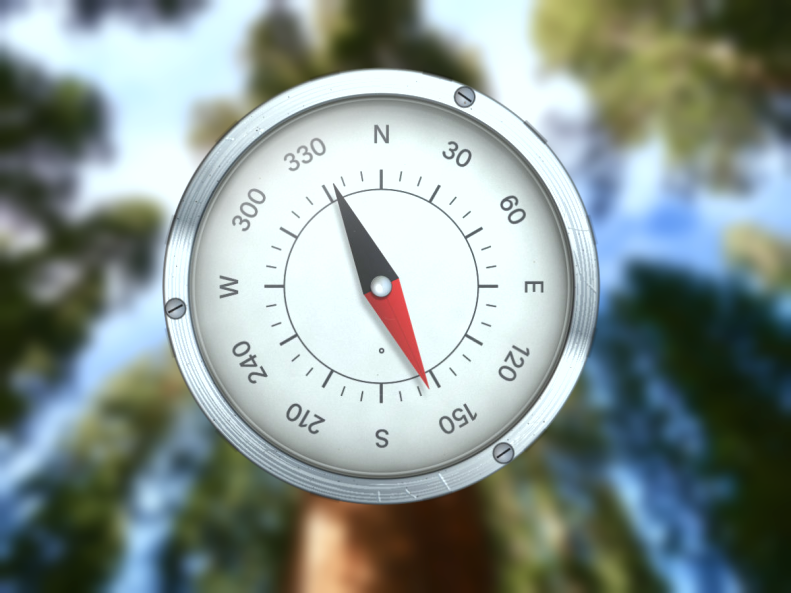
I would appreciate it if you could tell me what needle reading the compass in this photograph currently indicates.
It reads 155 °
